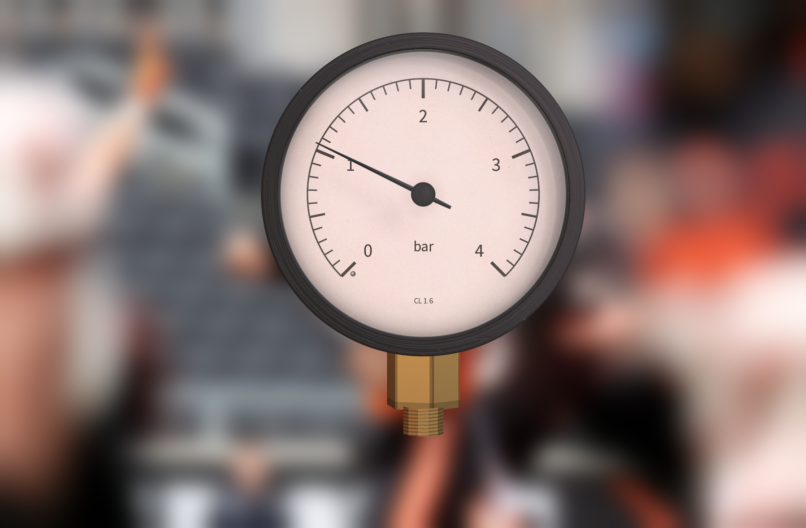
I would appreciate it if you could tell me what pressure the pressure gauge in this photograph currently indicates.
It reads 1.05 bar
